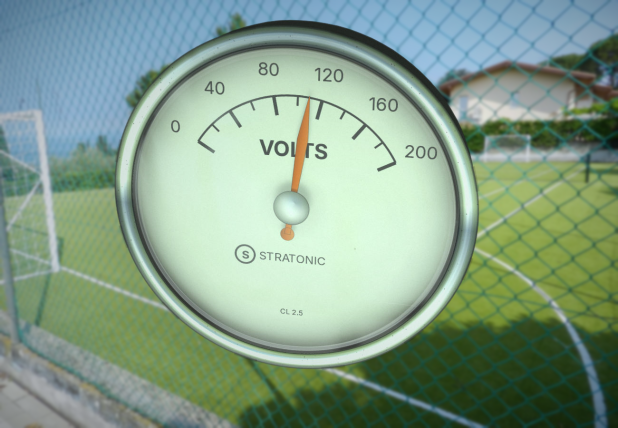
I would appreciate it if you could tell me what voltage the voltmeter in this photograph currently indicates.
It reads 110 V
